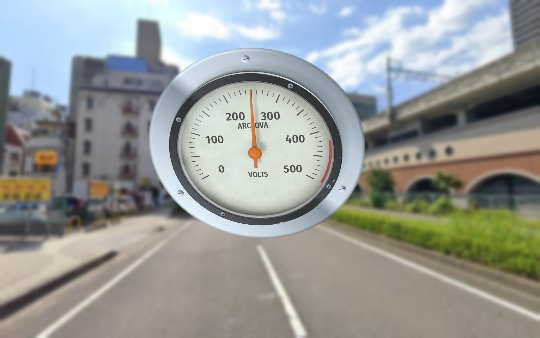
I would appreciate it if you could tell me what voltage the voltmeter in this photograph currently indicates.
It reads 250 V
